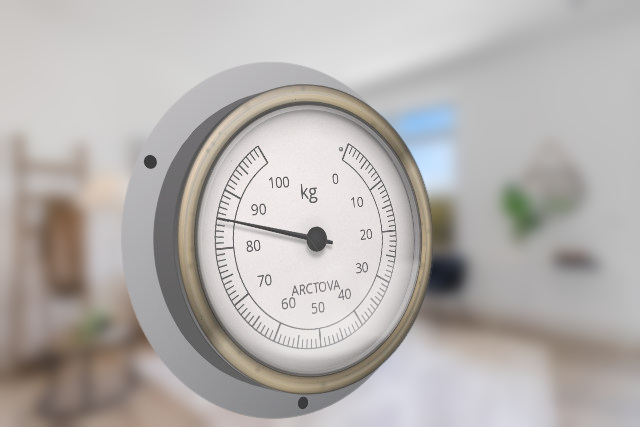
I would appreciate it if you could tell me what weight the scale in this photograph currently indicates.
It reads 85 kg
